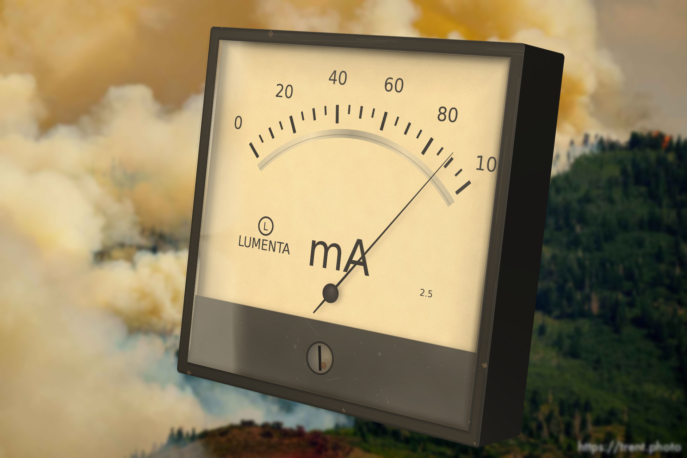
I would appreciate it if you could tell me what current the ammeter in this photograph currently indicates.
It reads 90 mA
